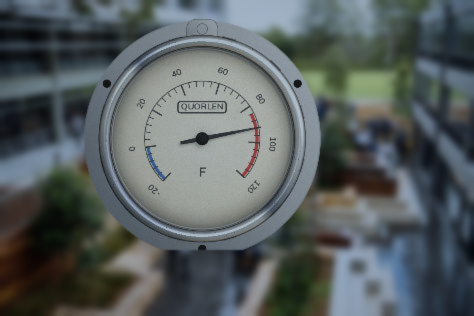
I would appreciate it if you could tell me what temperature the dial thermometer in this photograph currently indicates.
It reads 92 °F
